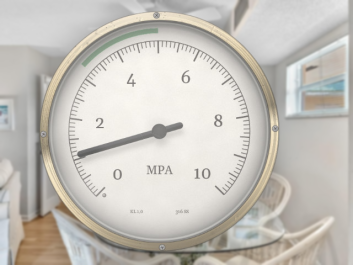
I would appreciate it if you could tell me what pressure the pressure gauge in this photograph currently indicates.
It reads 1.1 MPa
